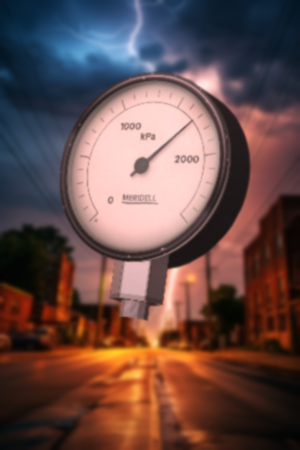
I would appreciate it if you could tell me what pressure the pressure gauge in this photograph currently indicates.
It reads 1700 kPa
